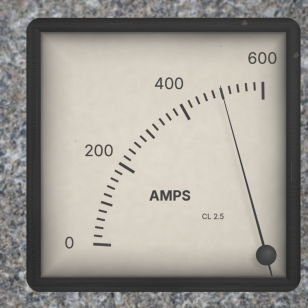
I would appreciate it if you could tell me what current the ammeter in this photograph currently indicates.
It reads 500 A
